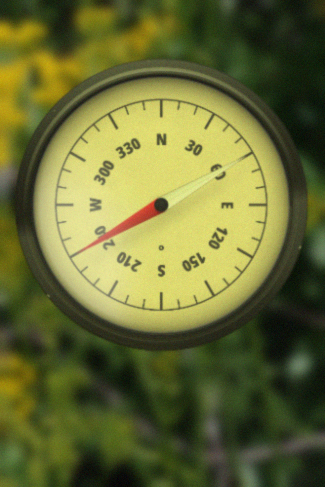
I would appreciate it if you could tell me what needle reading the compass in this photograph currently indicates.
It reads 240 °
